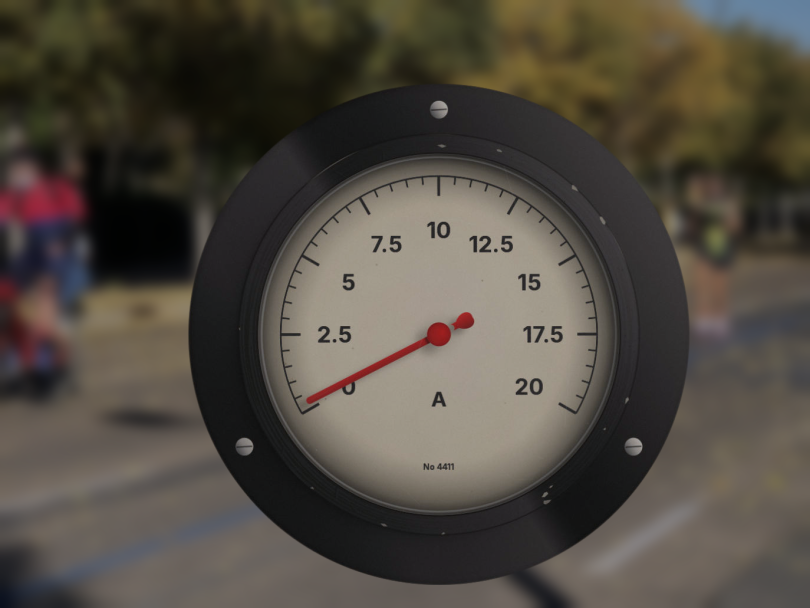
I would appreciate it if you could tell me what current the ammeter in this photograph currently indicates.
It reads 0.25 A
